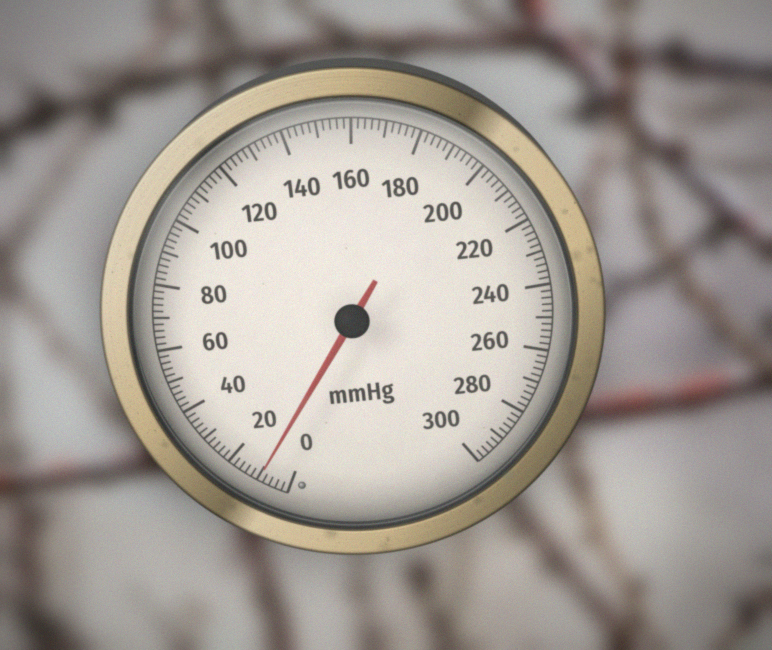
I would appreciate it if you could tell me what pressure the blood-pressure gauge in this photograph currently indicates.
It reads 10 mmHg
